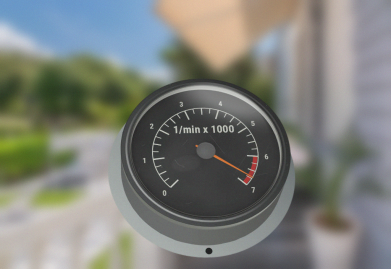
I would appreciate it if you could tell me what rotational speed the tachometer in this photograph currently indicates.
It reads 6750 rpm
